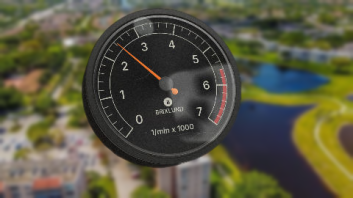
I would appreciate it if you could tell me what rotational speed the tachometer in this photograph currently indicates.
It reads 2400 rpm
